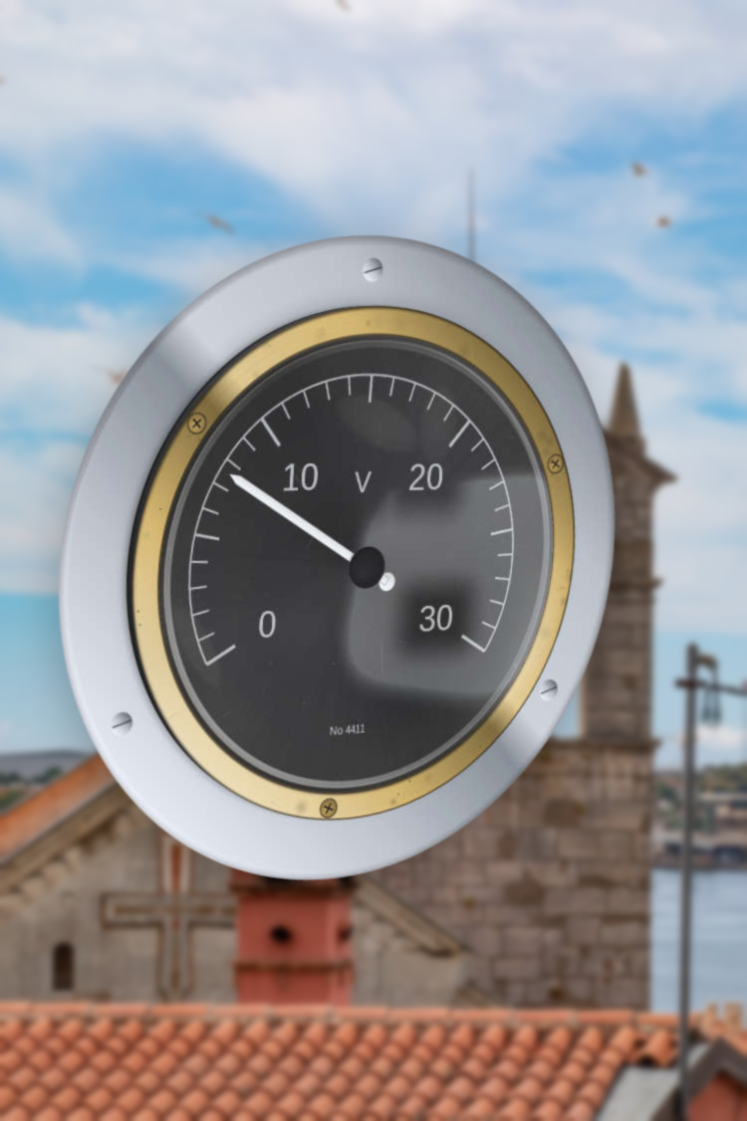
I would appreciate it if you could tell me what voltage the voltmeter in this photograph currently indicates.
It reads 7.5 V
